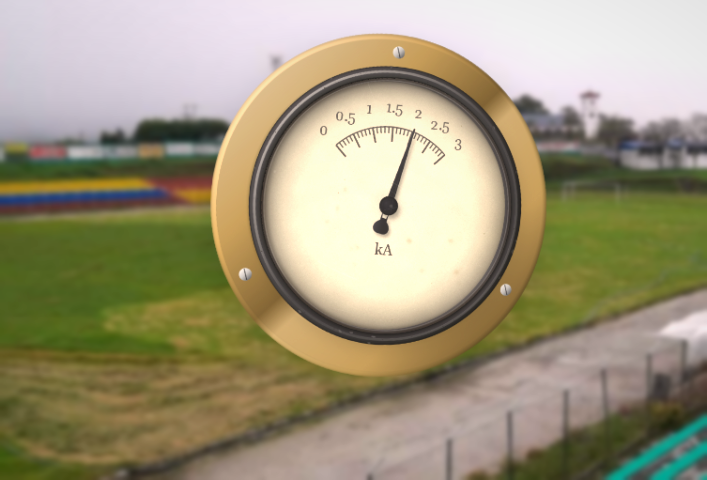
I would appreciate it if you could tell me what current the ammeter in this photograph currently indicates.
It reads 2 kA
